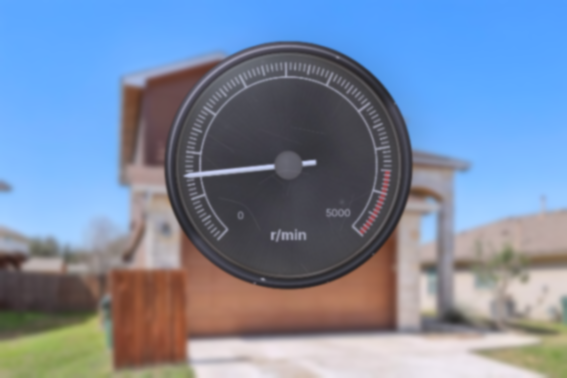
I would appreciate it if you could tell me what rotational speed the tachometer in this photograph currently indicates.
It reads 750 rpm
